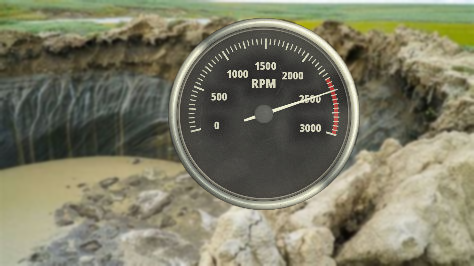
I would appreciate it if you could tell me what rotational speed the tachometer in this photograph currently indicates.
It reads 2500 rpm
